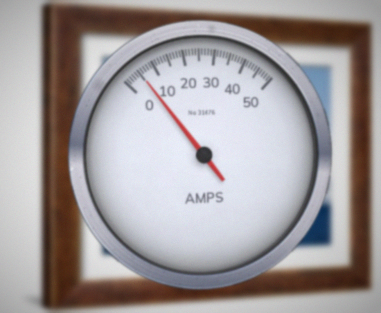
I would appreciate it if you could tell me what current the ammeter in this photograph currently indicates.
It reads 5 A
